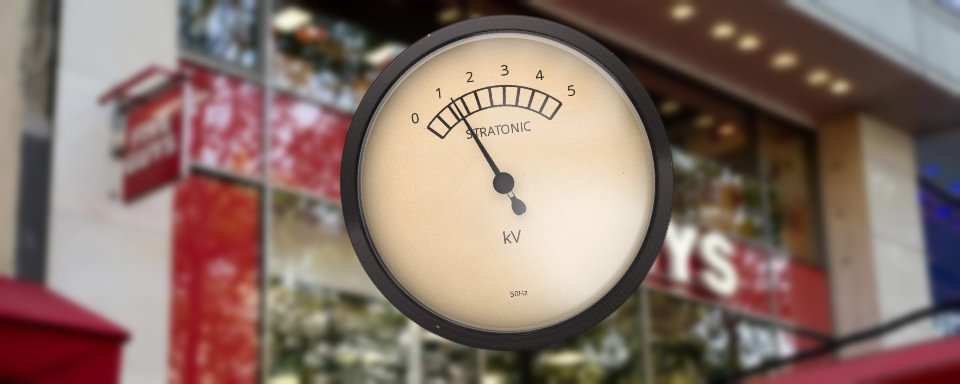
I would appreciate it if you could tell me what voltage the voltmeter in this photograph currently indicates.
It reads 1.25 kV
